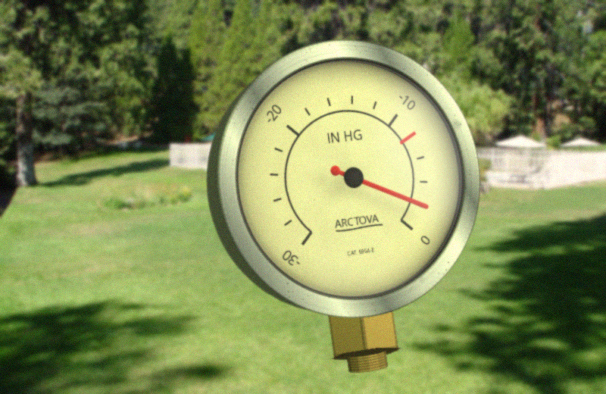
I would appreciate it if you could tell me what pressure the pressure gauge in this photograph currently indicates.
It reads -2 inHg
